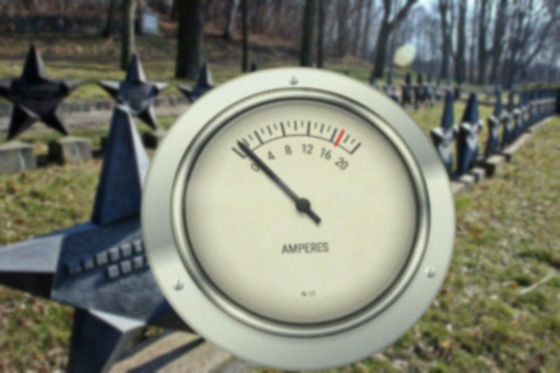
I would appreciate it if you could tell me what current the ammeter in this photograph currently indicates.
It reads 1 A
